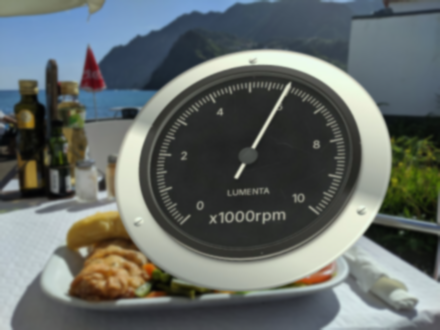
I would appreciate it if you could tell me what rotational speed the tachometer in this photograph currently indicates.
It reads 6000 rpm
